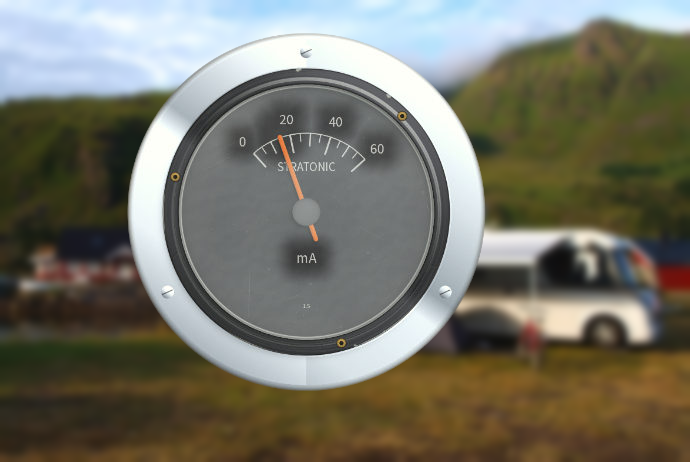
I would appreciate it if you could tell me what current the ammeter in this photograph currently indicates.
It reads 15 mA
